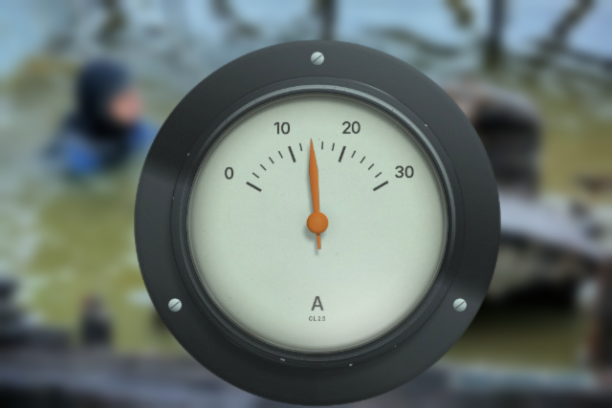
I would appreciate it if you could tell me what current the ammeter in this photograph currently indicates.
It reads 14 A
